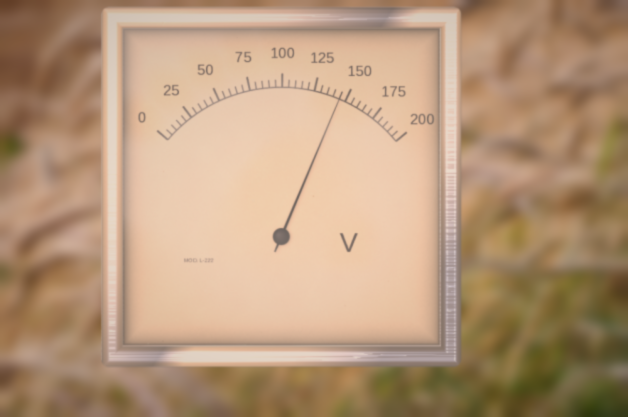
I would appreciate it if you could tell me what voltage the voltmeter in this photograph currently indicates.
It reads 145 V
